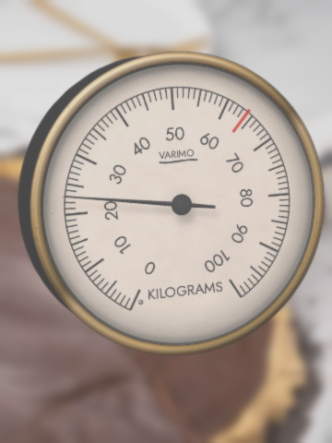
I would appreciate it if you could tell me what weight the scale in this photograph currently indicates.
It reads 23 kg
